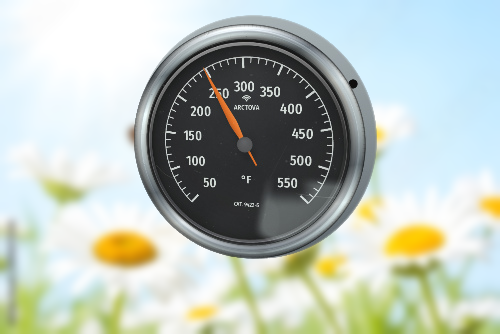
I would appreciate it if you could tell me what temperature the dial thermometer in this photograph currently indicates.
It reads 250 °F
